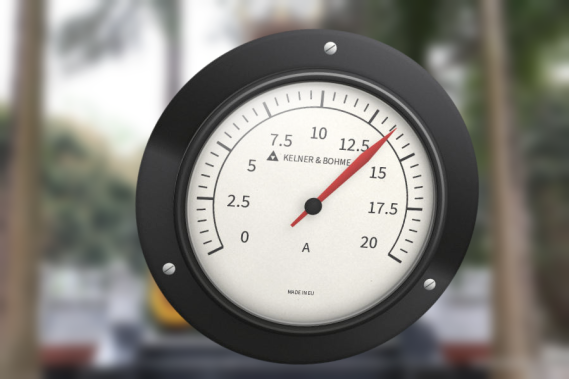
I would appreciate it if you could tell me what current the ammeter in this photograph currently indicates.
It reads 13.5 A
